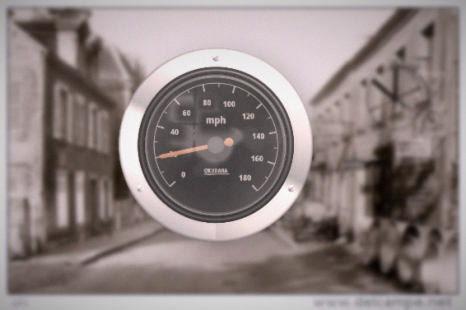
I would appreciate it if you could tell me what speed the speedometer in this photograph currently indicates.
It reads 20 mph
